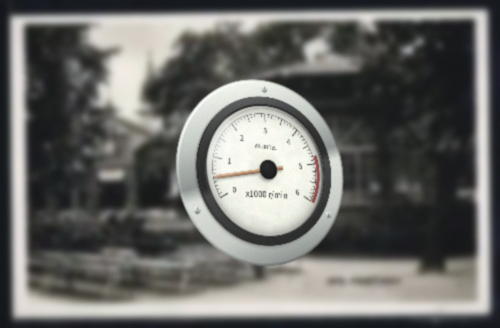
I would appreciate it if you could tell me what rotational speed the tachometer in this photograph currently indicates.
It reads 500 rpm
